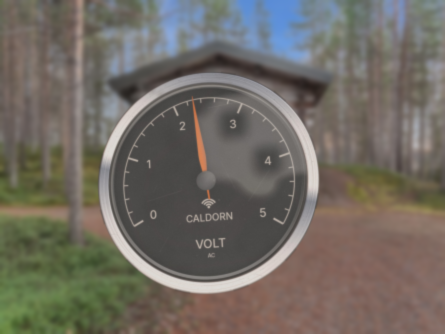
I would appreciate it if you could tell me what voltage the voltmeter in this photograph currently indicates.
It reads 2.3 V
